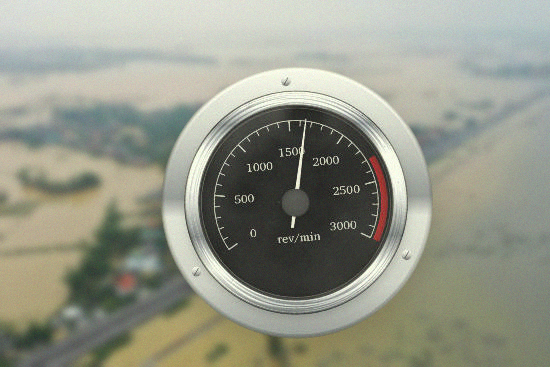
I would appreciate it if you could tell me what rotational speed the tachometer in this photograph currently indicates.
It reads 1650 rpm
